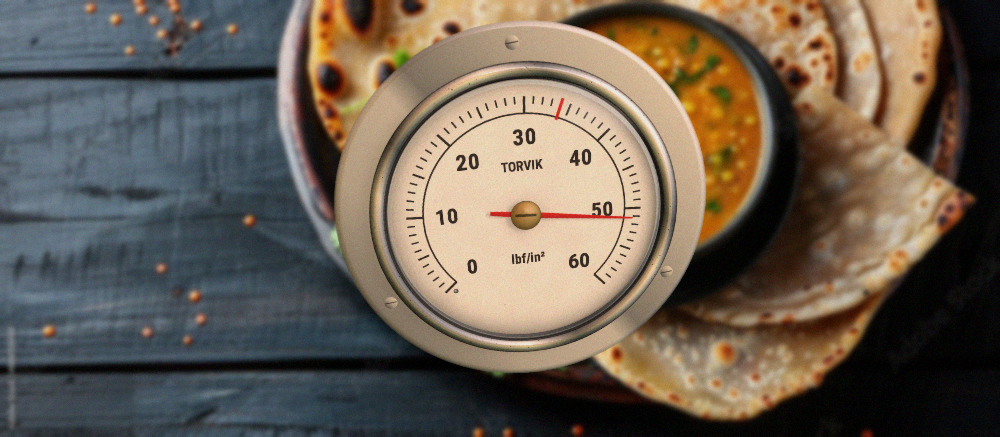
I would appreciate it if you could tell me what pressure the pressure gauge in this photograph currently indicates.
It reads 51 psi
